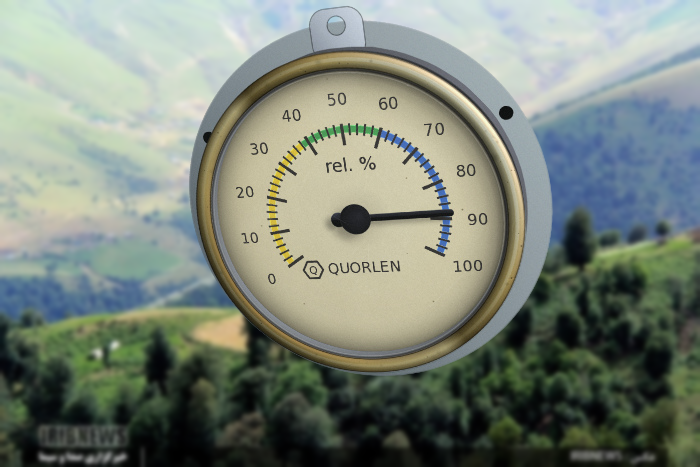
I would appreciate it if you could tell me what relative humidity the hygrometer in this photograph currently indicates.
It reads 88 %
